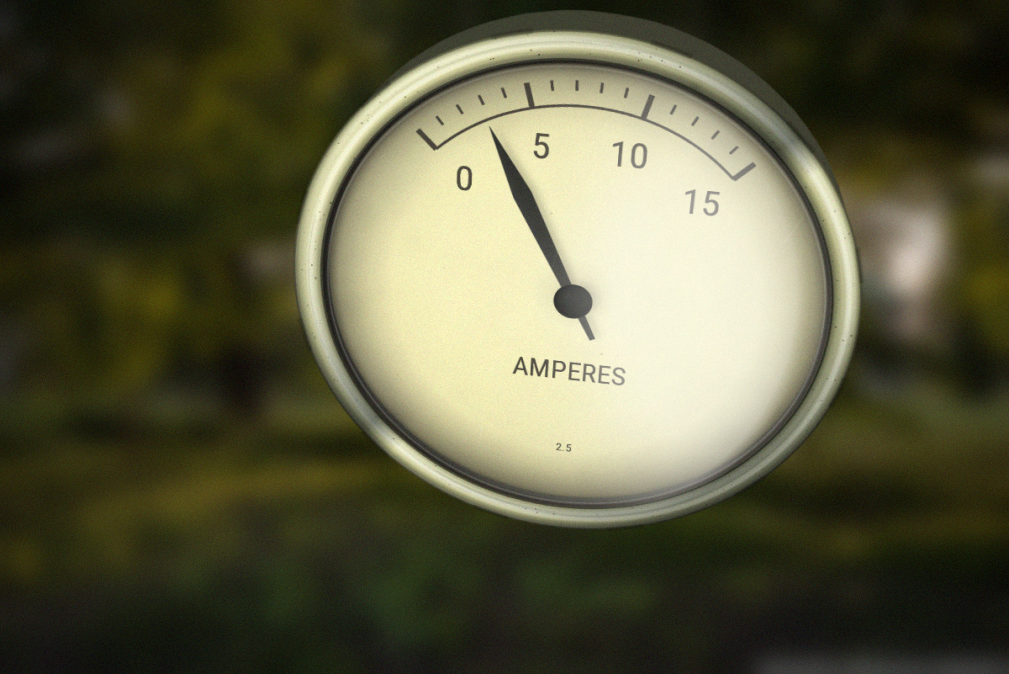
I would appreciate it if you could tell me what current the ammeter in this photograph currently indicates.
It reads 3 A
